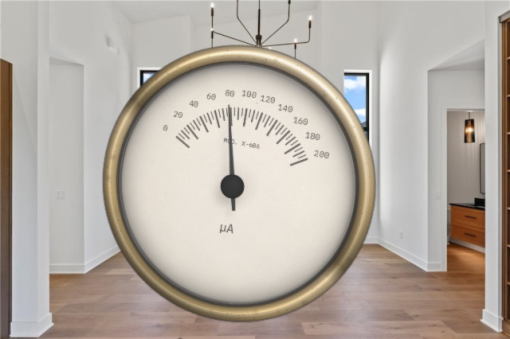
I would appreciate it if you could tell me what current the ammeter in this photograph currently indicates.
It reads 80 µA
